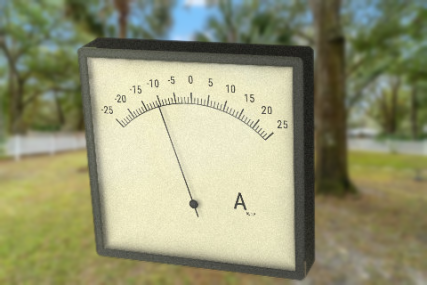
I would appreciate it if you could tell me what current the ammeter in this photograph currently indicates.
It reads -10 A
